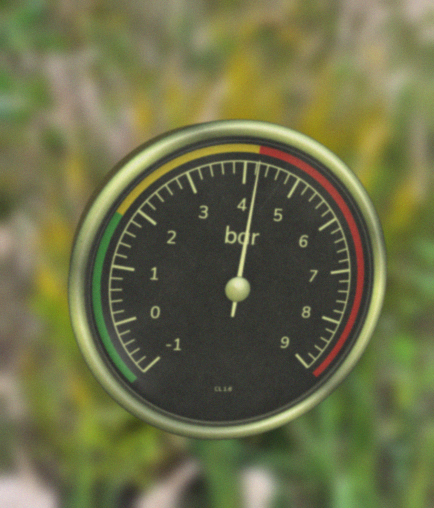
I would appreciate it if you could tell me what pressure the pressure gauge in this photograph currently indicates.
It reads 4.2 bar
